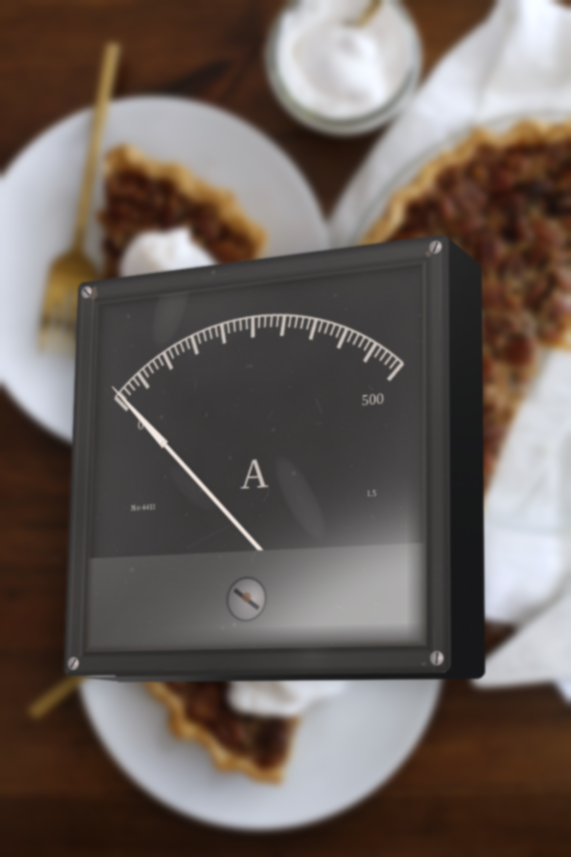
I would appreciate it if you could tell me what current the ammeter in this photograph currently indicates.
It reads 10 A
